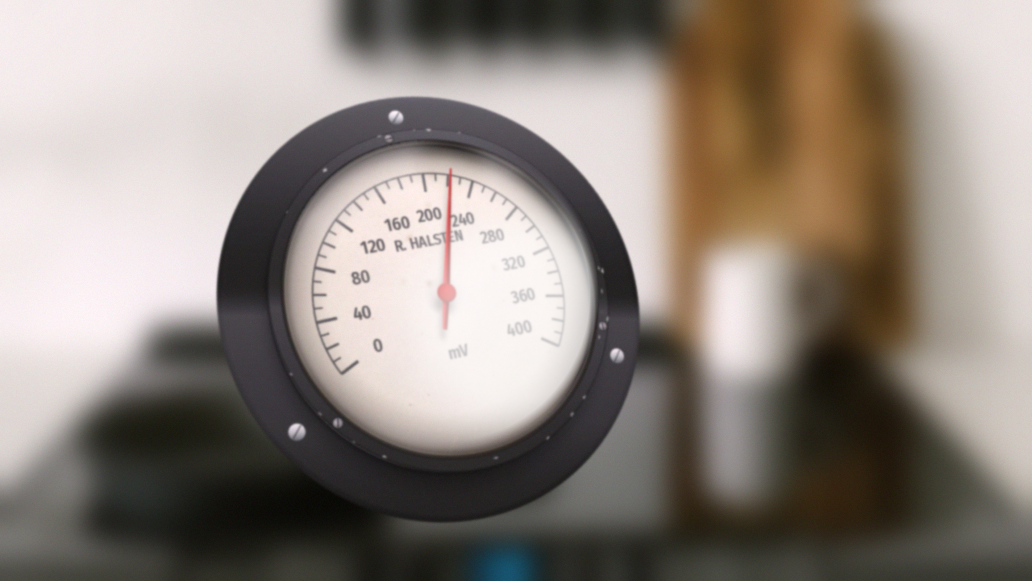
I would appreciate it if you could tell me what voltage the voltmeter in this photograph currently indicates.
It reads 220 mV
